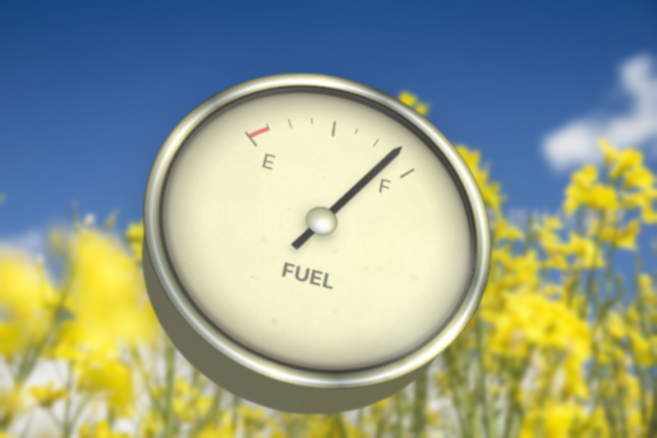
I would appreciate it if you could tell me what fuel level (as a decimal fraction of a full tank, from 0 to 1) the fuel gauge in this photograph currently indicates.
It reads 0.875
